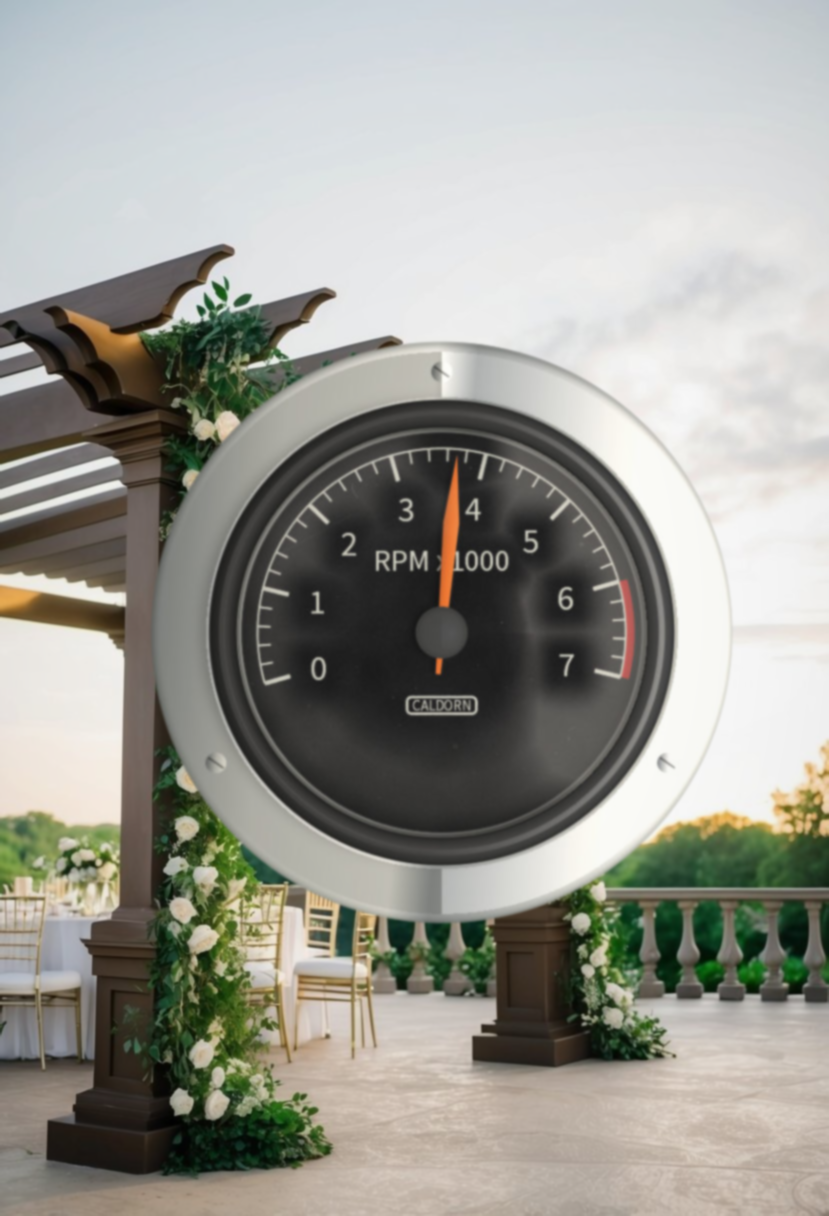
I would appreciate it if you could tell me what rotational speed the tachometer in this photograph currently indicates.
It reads 3700 rpm
